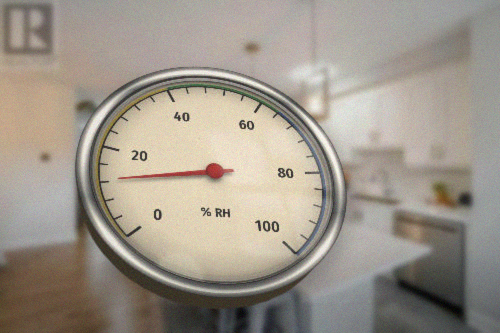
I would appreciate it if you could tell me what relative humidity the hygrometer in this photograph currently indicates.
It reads 12 %
